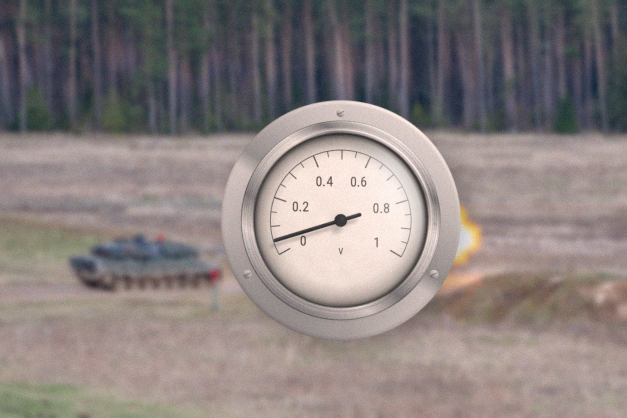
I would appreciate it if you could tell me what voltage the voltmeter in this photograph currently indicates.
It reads 0.05 V
